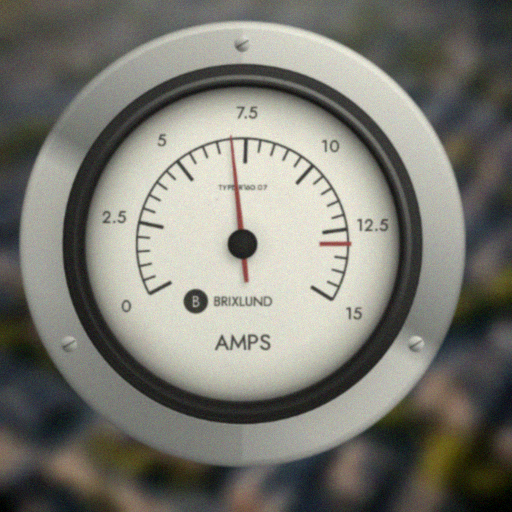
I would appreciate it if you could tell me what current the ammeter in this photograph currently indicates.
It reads 7 A
